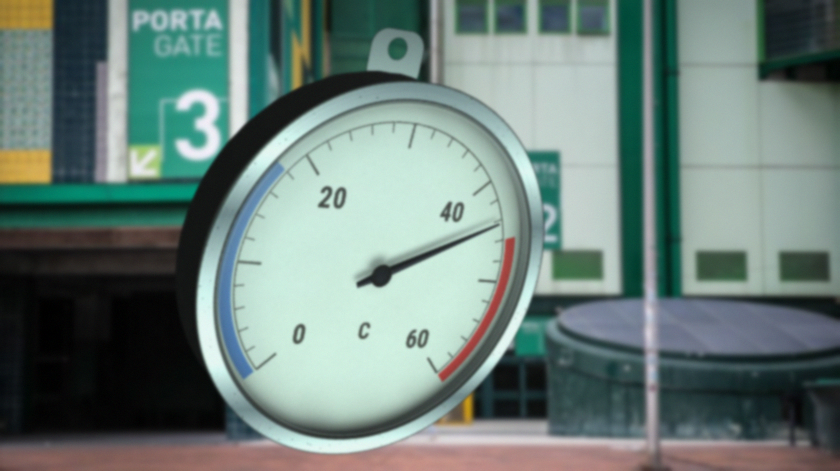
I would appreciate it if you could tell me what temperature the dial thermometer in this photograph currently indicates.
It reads 44 °C
